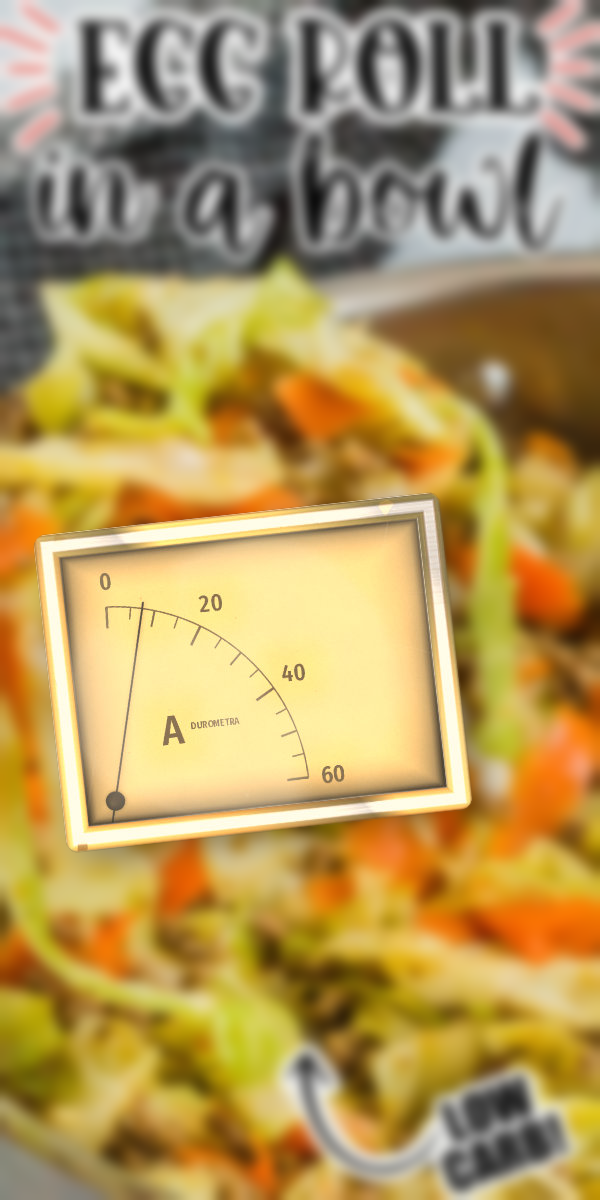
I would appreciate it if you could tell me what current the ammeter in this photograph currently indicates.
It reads 7.5 A
